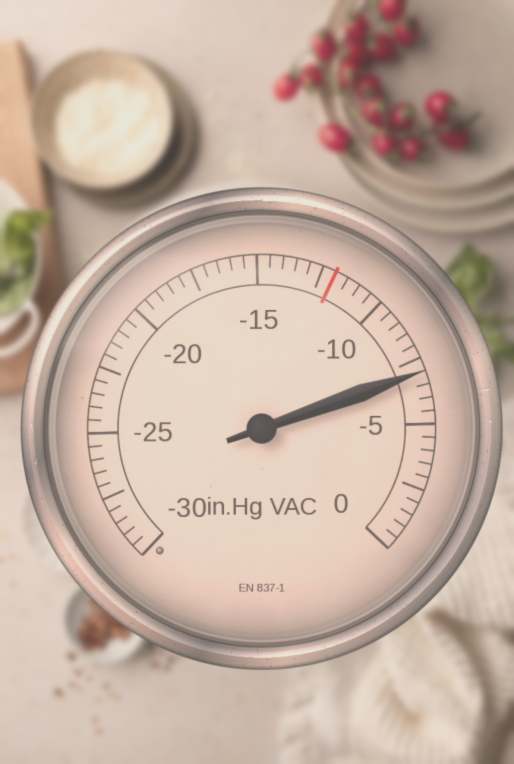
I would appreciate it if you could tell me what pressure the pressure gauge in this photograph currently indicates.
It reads -7 inHg
